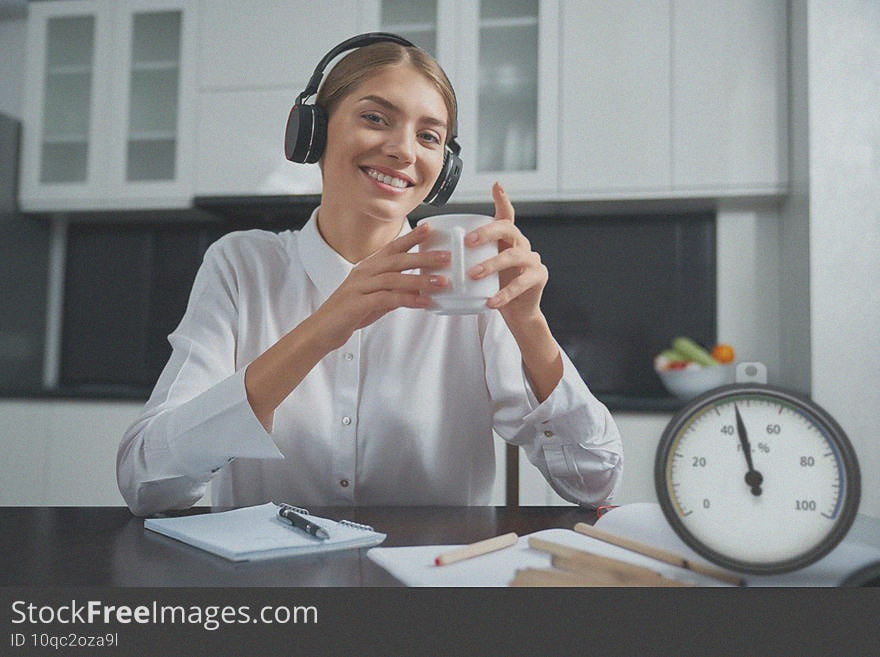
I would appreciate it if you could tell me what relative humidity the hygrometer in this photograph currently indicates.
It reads 46 %
